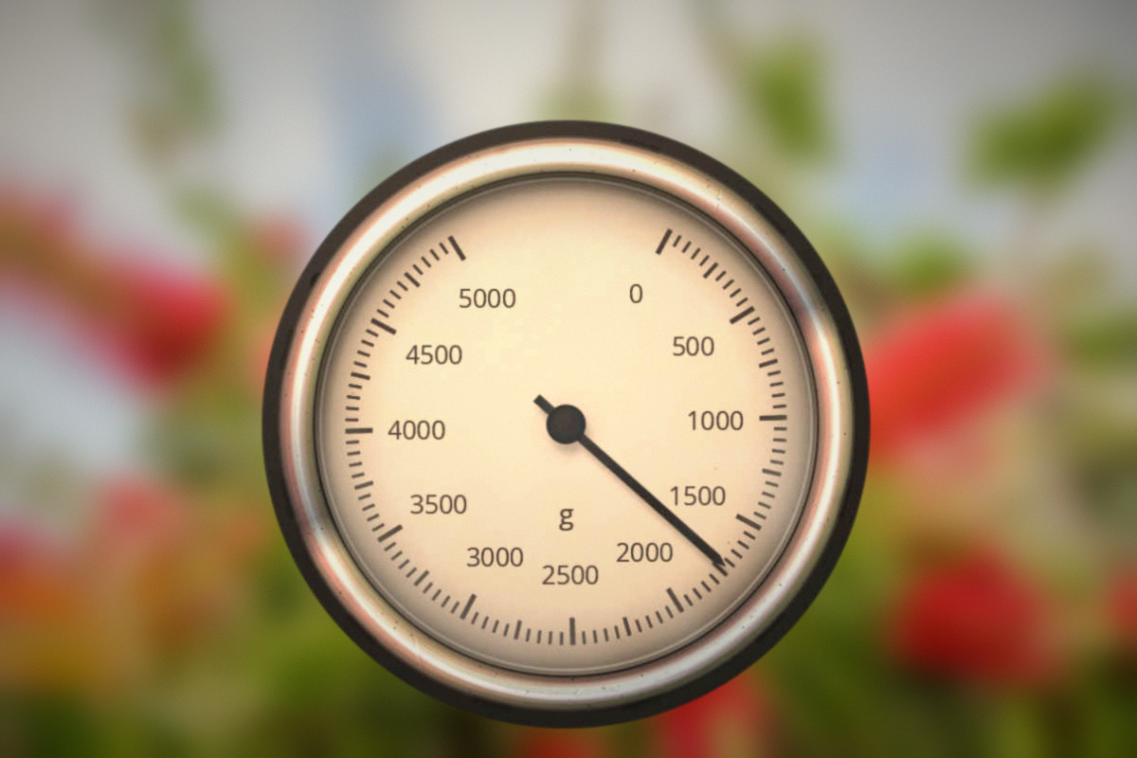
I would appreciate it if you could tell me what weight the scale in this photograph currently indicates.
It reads 1725 g
